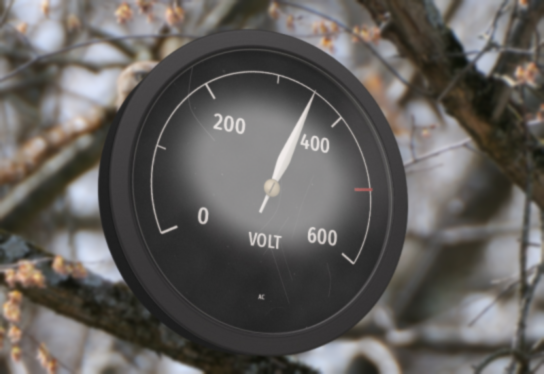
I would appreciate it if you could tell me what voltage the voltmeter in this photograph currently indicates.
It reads 350 V
